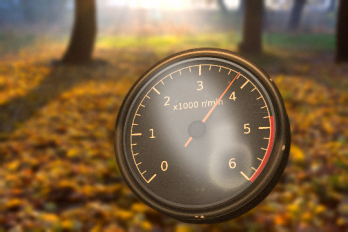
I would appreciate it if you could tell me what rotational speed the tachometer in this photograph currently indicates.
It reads 3800 rpm
